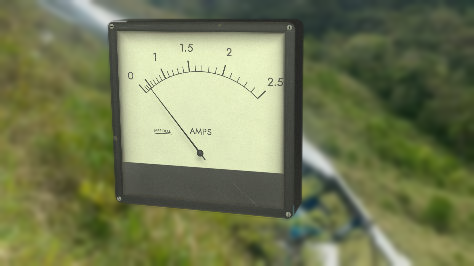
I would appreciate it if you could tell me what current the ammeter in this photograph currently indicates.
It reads 0.5 A
